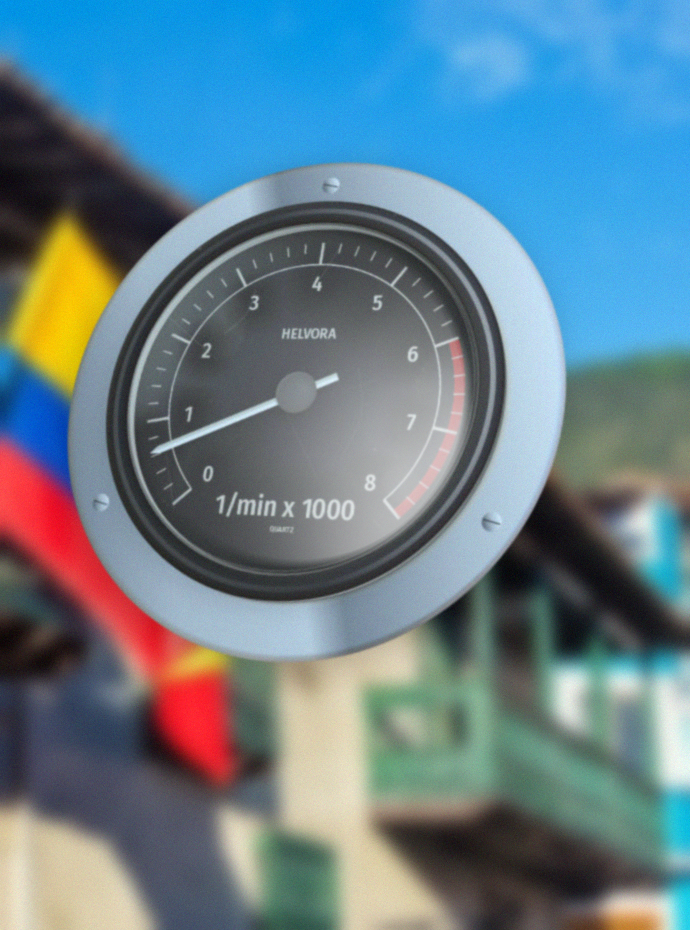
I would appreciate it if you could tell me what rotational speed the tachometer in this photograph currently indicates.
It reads 600 rpm
